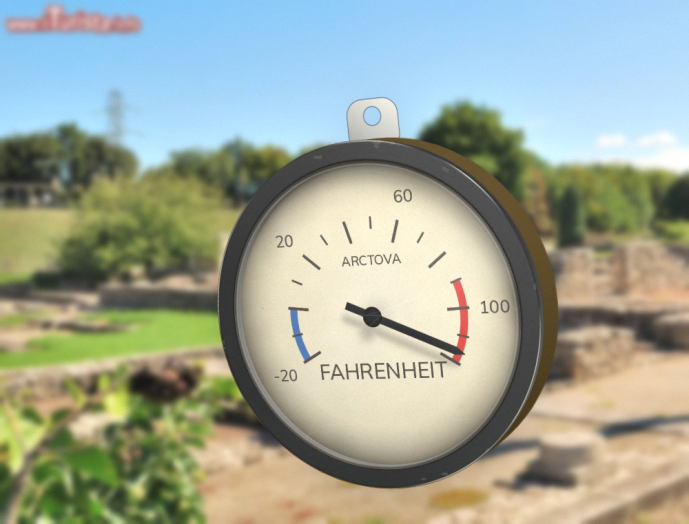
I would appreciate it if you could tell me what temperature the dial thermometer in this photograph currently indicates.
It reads 115 °F
